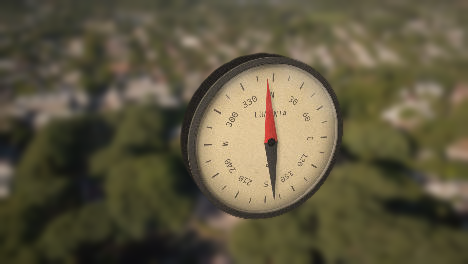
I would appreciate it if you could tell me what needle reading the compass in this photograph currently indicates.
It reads 352.5 °
